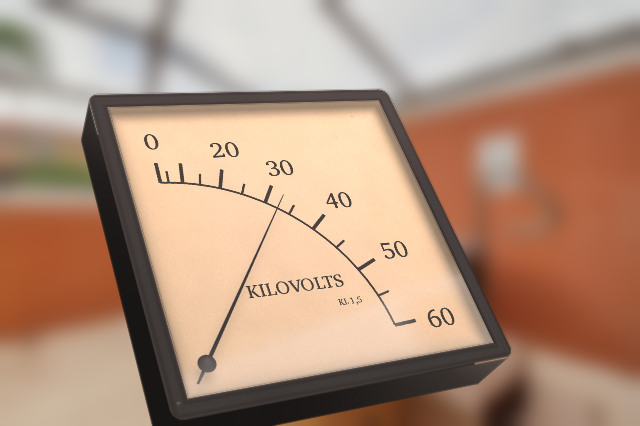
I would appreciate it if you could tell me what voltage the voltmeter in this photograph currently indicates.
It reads 32.5 kV
